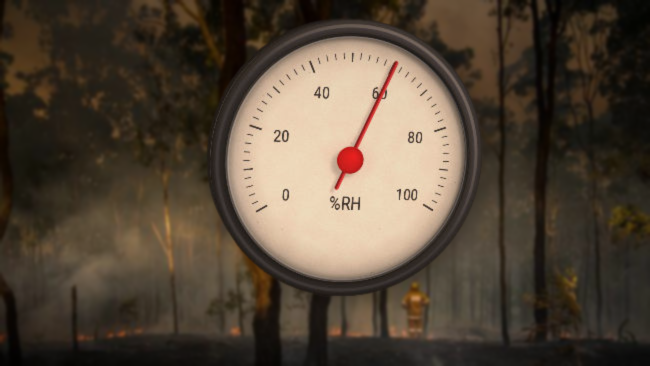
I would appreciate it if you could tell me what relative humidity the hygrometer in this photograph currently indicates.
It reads 60 %
